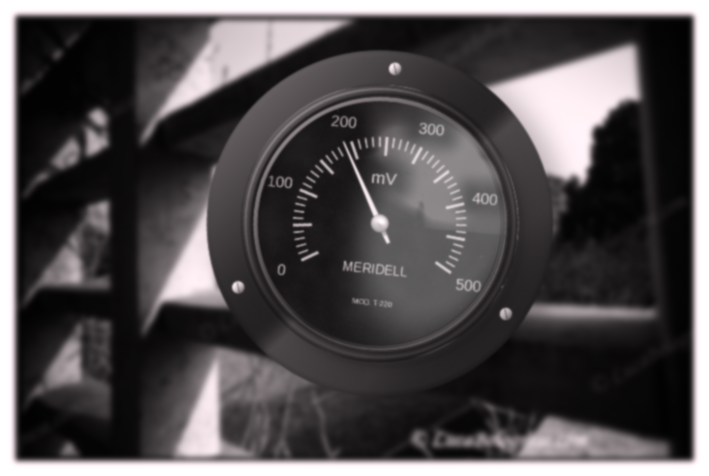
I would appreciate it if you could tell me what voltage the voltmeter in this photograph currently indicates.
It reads 190 mV
